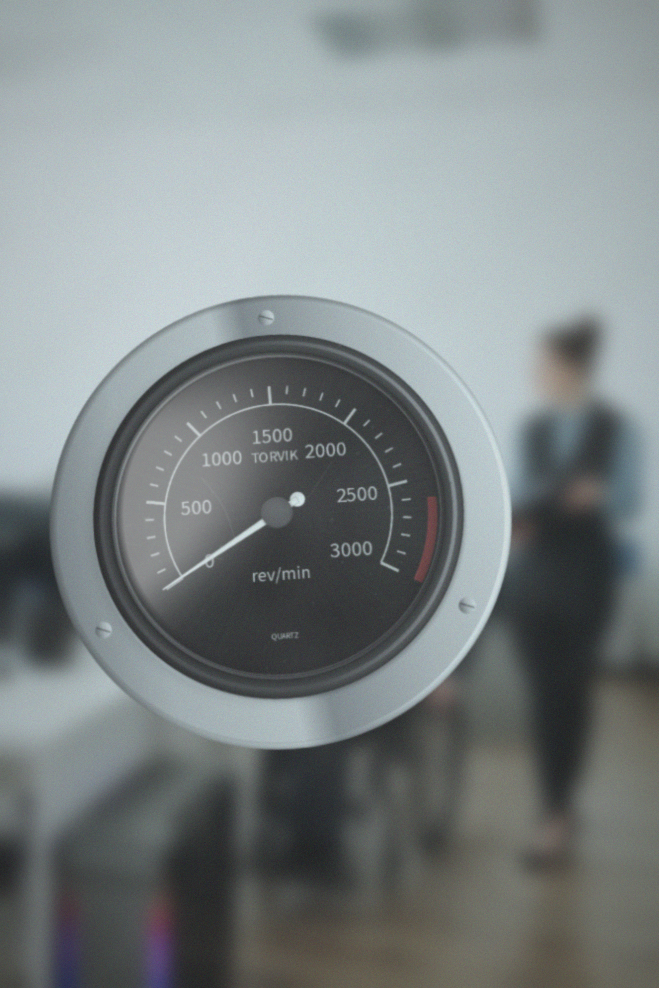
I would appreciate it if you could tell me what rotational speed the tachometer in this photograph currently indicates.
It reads 0 rpm
